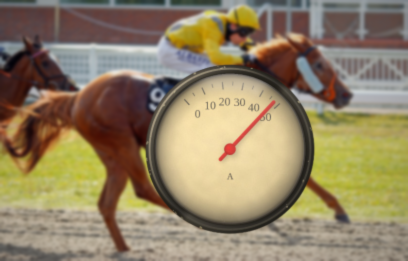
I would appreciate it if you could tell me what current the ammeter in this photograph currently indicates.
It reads 47.5 A
